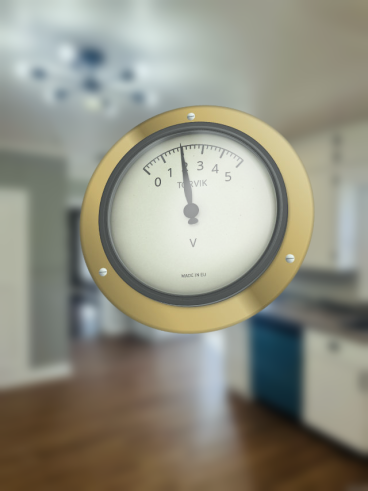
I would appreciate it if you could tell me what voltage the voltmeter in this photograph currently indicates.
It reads 2 V
